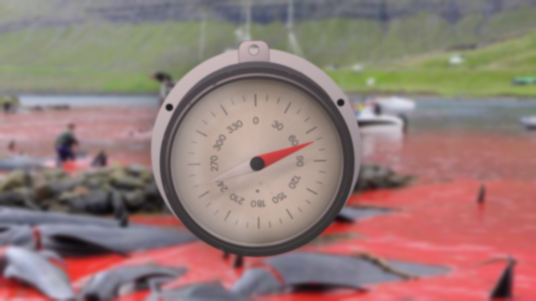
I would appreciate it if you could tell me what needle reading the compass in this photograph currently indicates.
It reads 70 °
